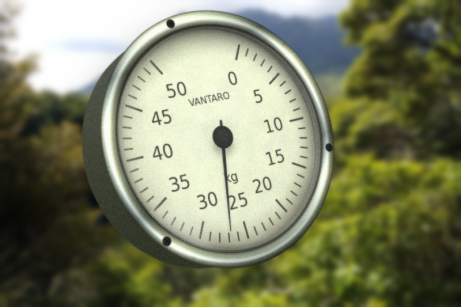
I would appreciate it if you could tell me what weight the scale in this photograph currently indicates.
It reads 27 kg
